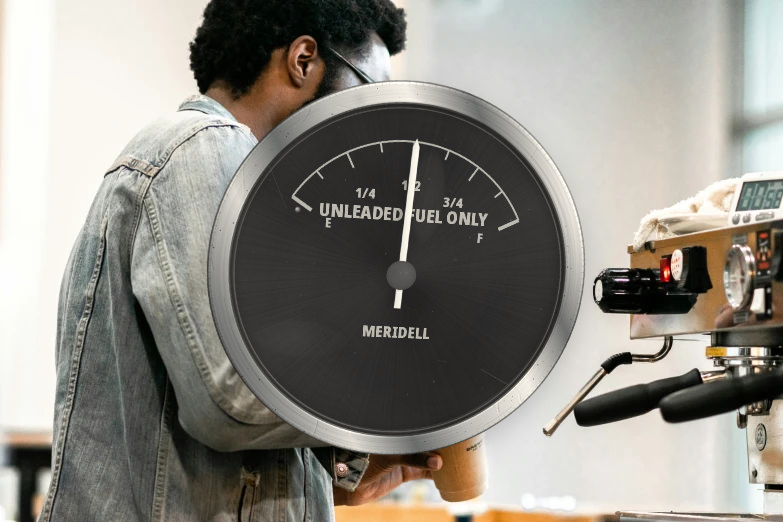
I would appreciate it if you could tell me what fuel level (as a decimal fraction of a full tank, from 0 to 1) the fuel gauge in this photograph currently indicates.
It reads 0.5
